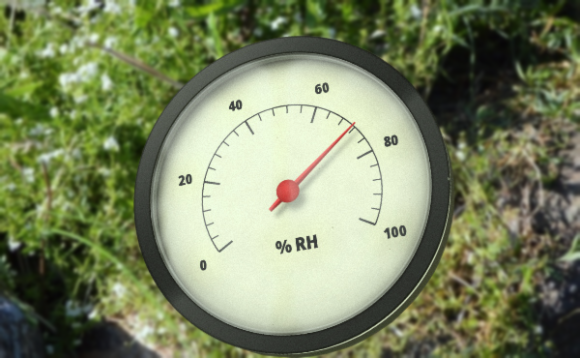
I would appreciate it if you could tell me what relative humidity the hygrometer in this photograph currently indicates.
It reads 72 %
